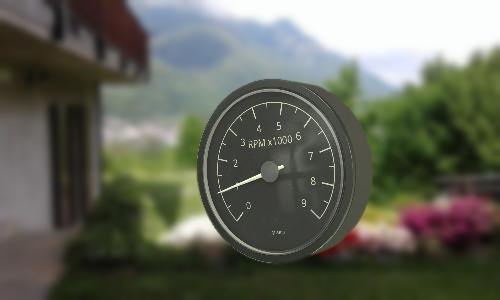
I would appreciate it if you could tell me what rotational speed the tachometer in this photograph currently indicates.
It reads 1000 rpm
